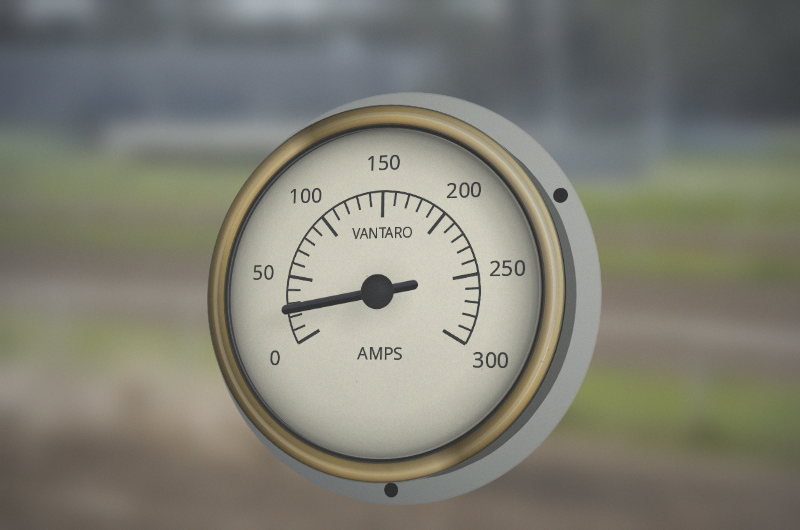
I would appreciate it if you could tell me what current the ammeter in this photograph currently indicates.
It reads 25 A
